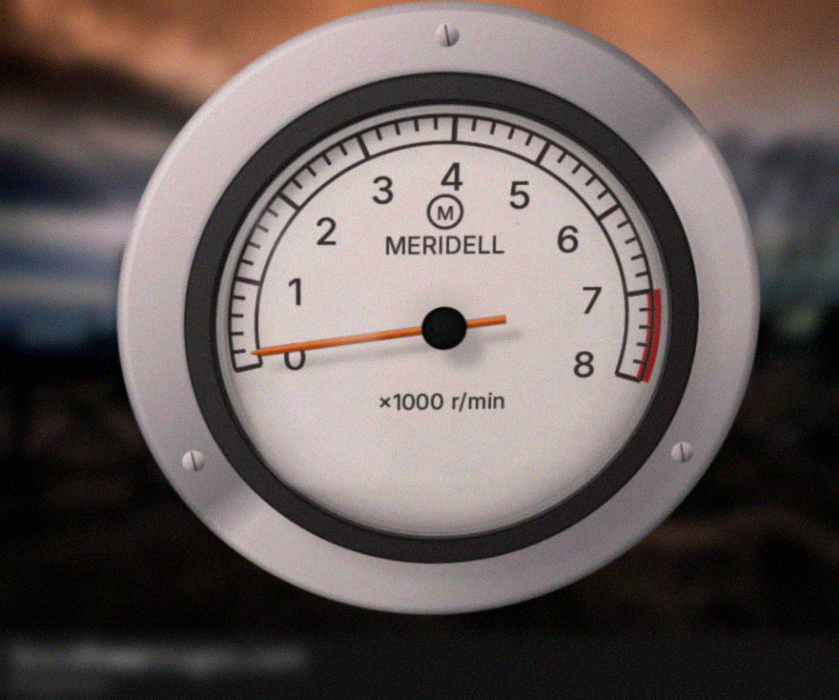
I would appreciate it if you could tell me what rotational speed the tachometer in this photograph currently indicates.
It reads 200 rpm
